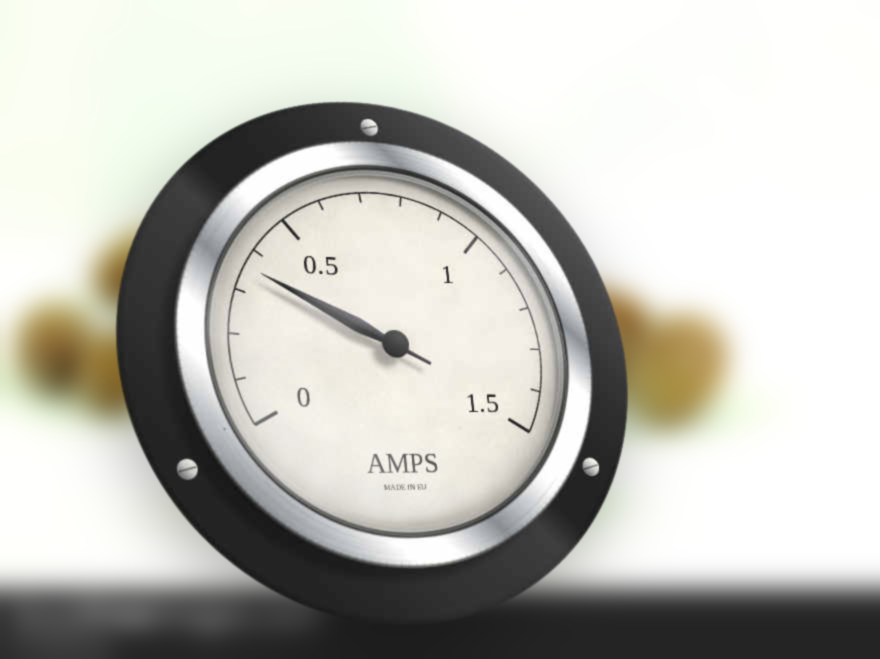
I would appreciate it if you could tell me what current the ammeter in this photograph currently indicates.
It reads 0.35 A
